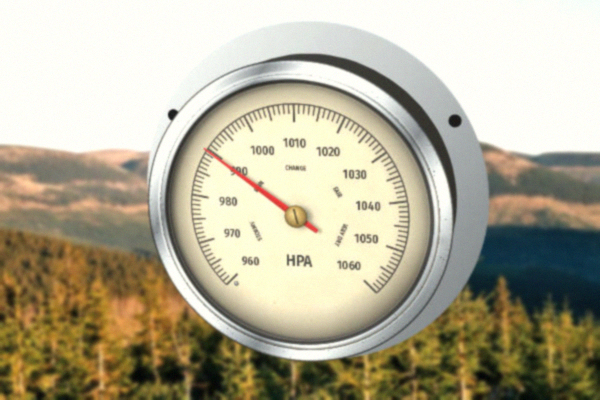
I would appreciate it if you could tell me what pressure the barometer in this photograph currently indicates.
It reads 990 hPa
